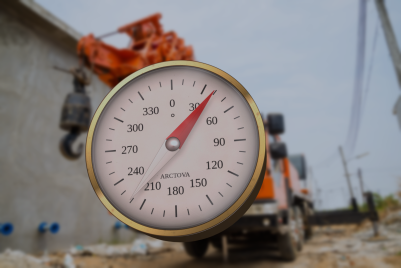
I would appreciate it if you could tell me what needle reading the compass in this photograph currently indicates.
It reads 40 °
